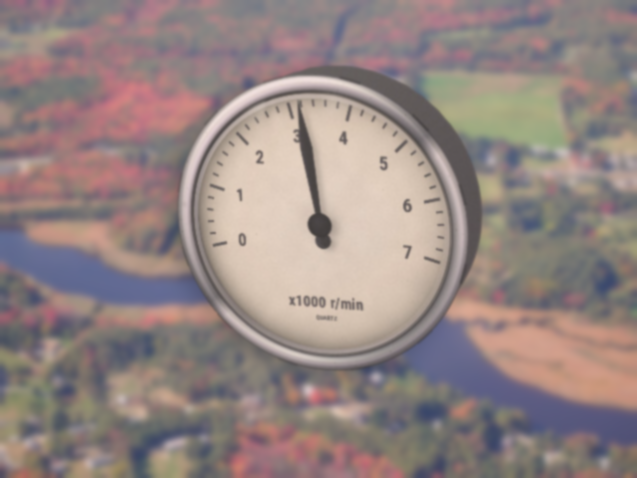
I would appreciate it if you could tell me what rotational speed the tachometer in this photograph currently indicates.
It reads 3200 rpm
